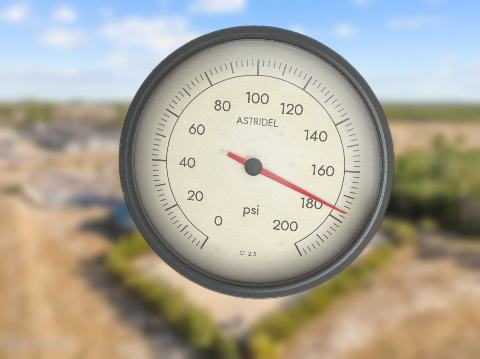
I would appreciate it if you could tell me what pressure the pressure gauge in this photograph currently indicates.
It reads 176 psi
